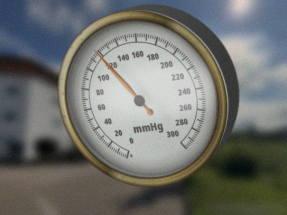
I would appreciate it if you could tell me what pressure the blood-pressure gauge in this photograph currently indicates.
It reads 120 mmHg
